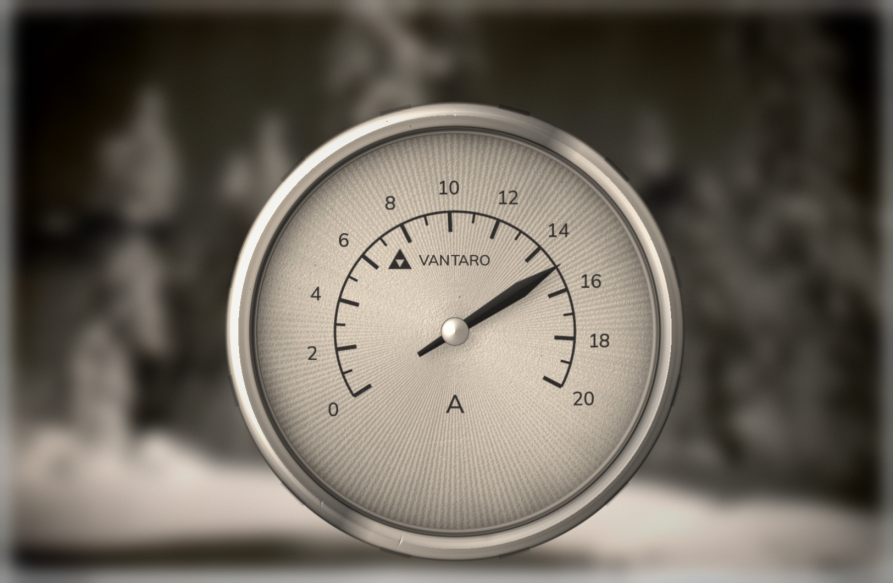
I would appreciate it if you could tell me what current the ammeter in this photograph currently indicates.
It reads 15 A
